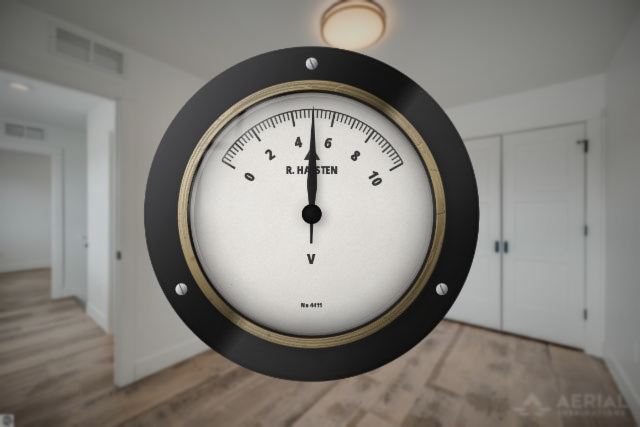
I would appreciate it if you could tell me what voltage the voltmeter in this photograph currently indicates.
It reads 5 V
